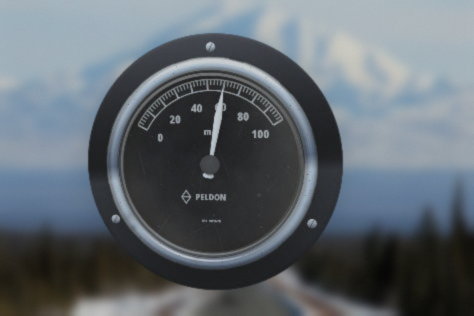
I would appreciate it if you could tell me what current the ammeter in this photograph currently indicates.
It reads 60 mA
